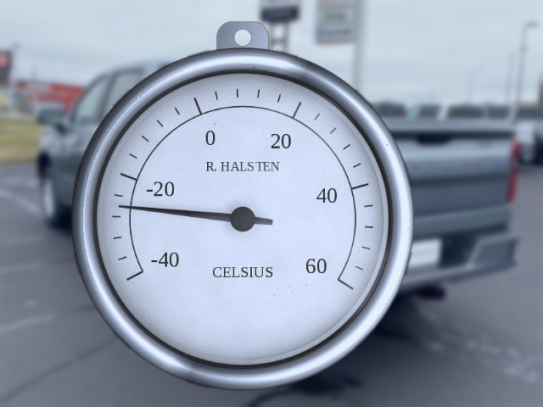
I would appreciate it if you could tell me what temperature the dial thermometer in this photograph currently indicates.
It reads -26 °C
